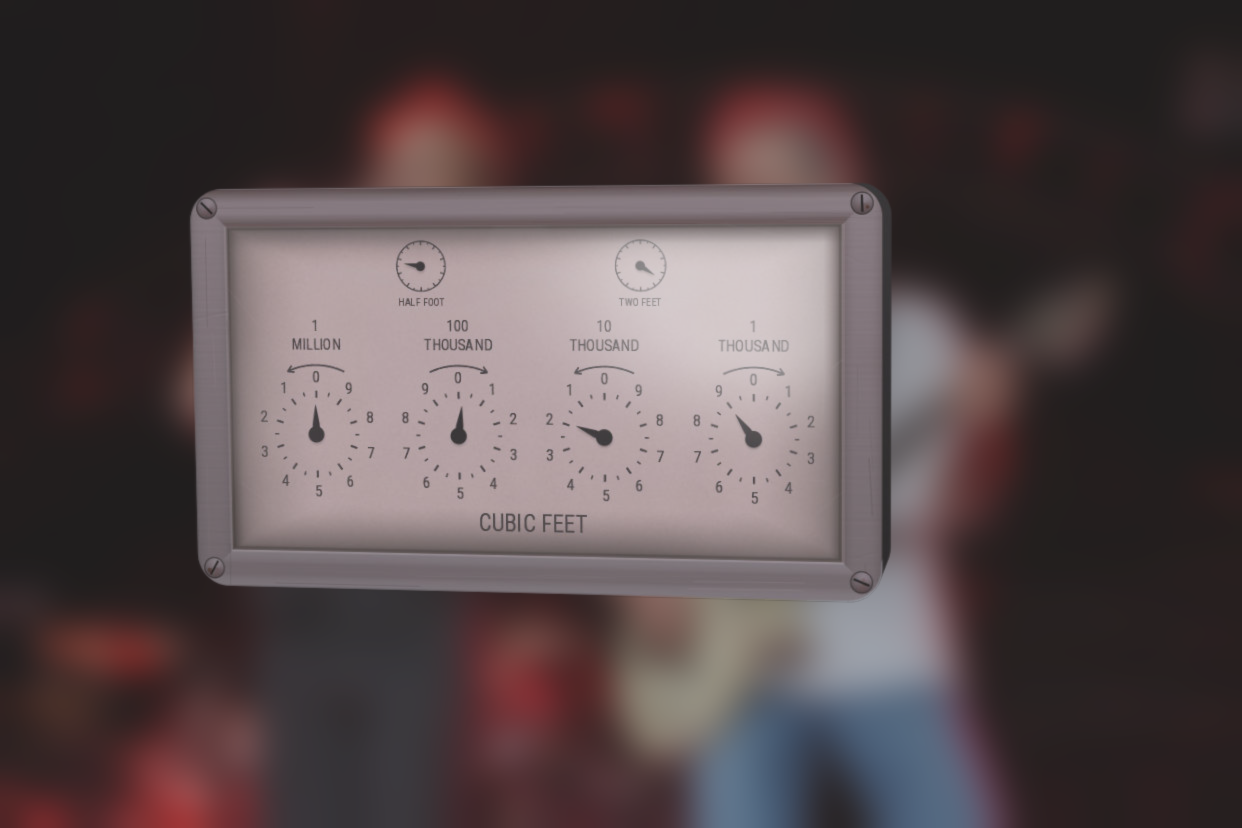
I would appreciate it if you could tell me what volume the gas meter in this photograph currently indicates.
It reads 1900 ft³
